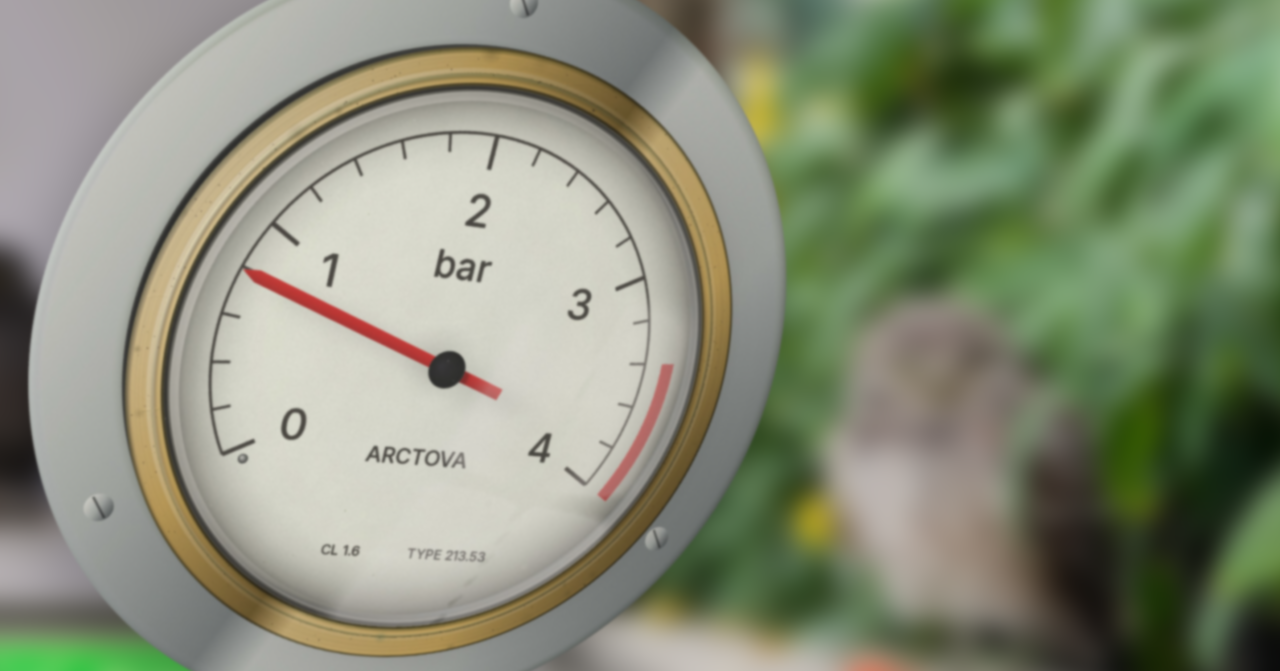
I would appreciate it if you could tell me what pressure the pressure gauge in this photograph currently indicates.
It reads 0.8 bar
